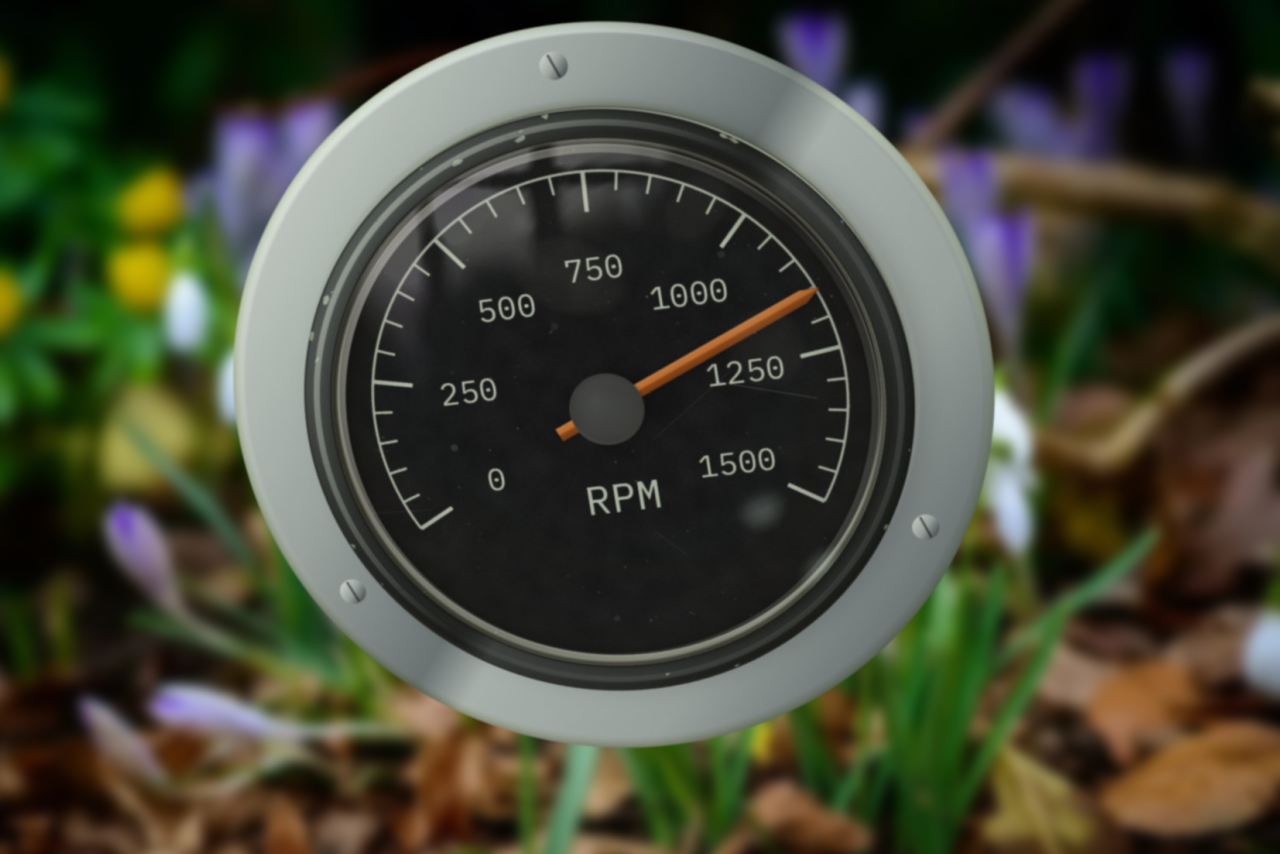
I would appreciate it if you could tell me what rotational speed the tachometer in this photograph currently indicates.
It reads 1150 rpm
